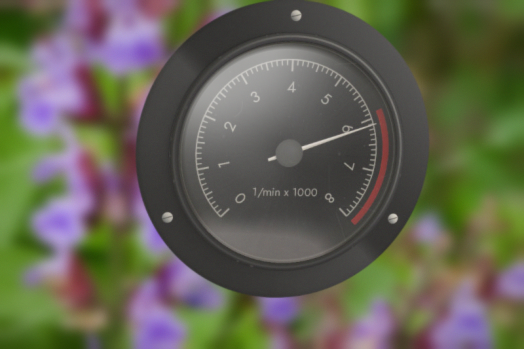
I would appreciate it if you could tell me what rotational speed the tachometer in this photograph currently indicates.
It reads 6100 rpm
